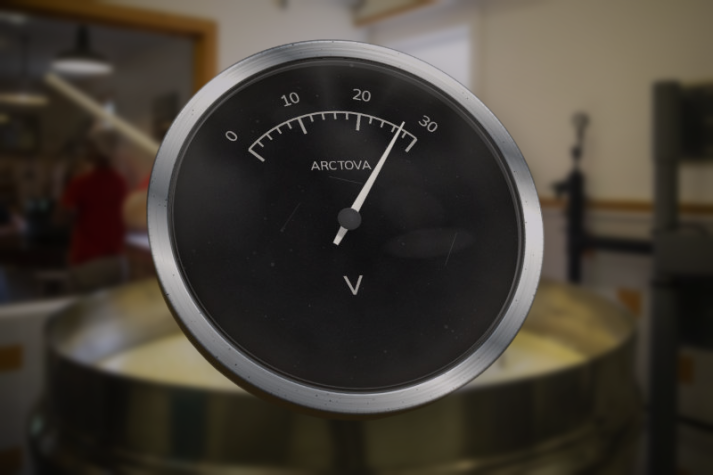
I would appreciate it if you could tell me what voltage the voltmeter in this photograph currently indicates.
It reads 27 V
